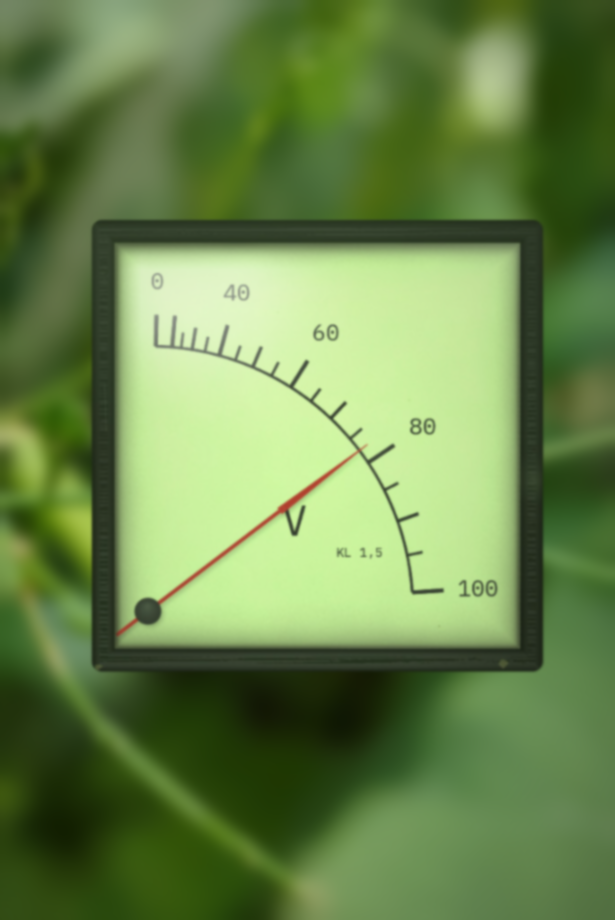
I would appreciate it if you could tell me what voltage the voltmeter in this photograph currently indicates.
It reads 77.5 V
